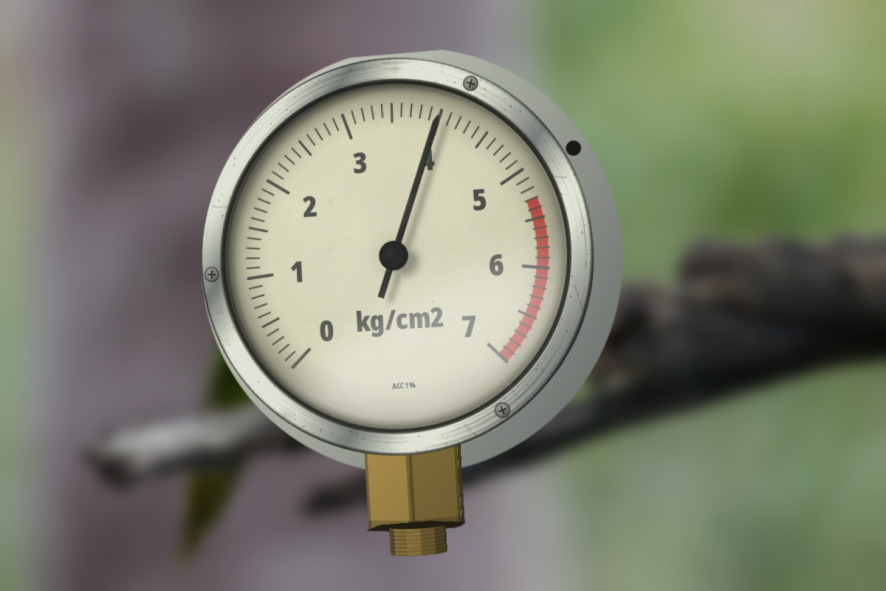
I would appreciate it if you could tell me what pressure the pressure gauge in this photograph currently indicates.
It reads 4 kg/cm²
